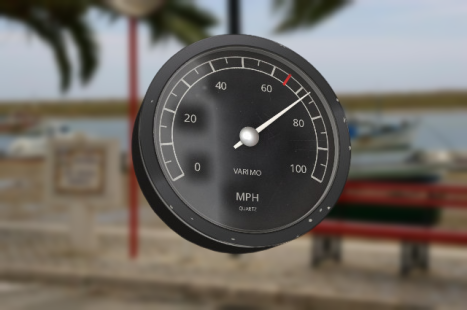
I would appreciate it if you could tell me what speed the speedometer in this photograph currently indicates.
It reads 72.5 mph
